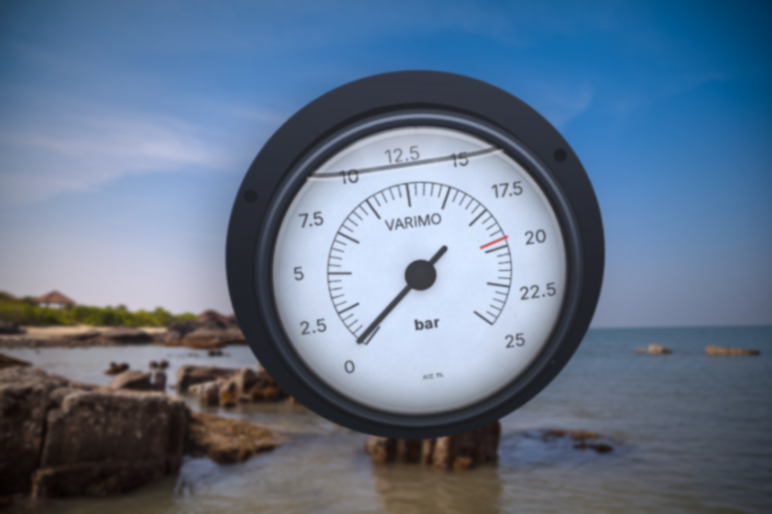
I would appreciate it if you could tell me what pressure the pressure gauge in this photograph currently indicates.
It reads 0.5 bar
